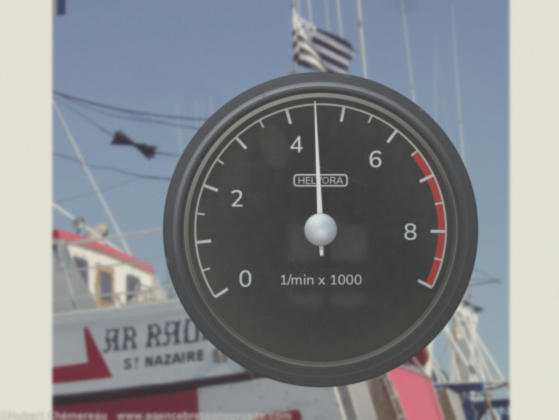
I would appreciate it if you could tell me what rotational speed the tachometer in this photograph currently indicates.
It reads 4500 rpm
